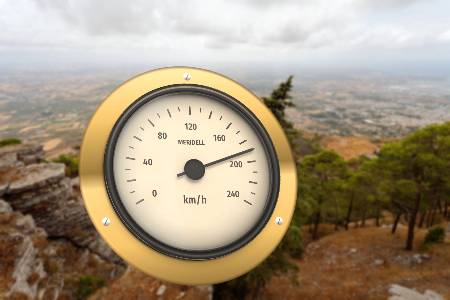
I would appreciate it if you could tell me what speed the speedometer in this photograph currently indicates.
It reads 190 km/h
